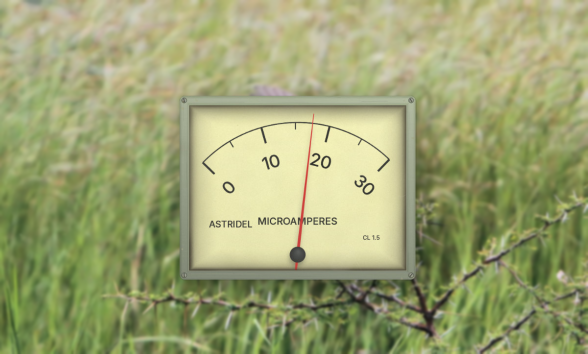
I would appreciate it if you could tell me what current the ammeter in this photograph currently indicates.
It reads 17.5 µA
